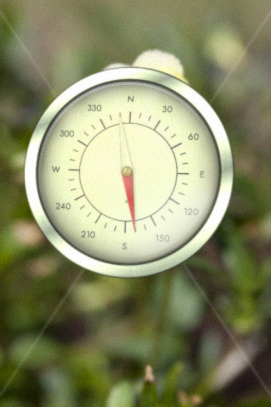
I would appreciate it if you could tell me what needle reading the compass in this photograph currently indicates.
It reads 170 °
